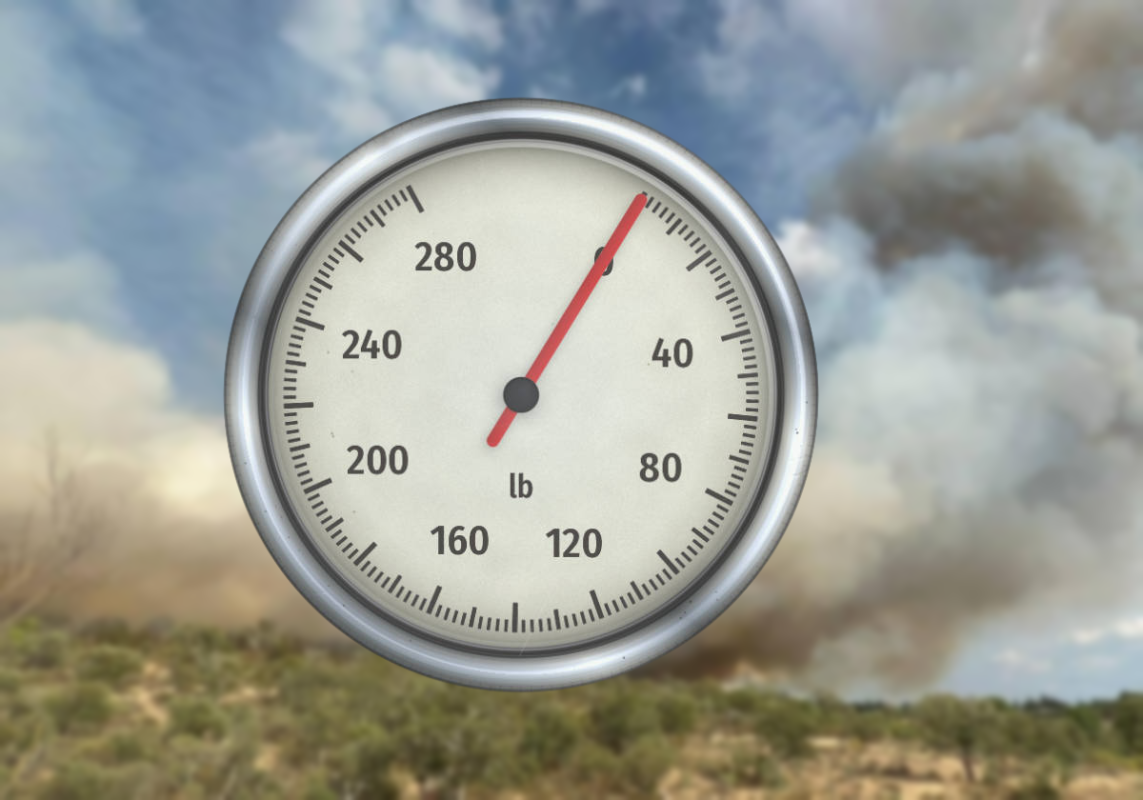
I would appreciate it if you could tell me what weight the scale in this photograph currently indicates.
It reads 0 lb
